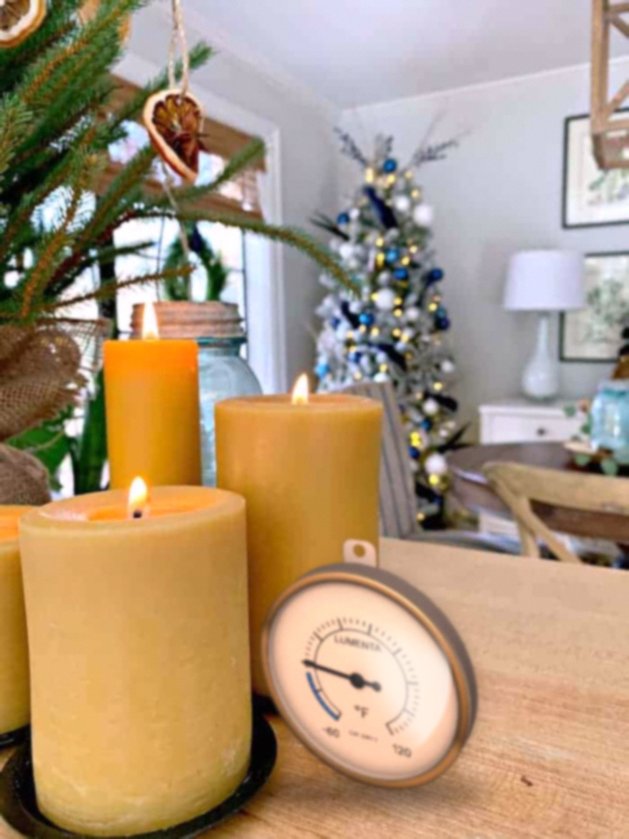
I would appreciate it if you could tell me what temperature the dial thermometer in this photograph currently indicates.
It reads -20 °F
